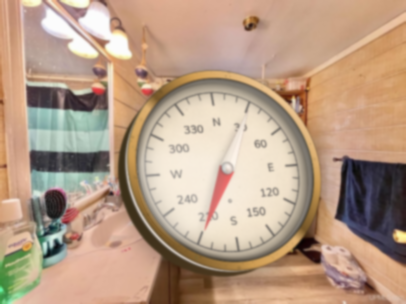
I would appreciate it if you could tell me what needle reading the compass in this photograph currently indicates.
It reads 210 °
